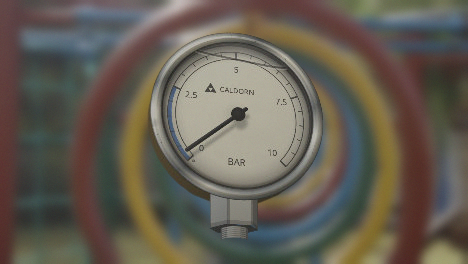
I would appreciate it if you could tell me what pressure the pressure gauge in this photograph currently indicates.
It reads 0.25 bar
